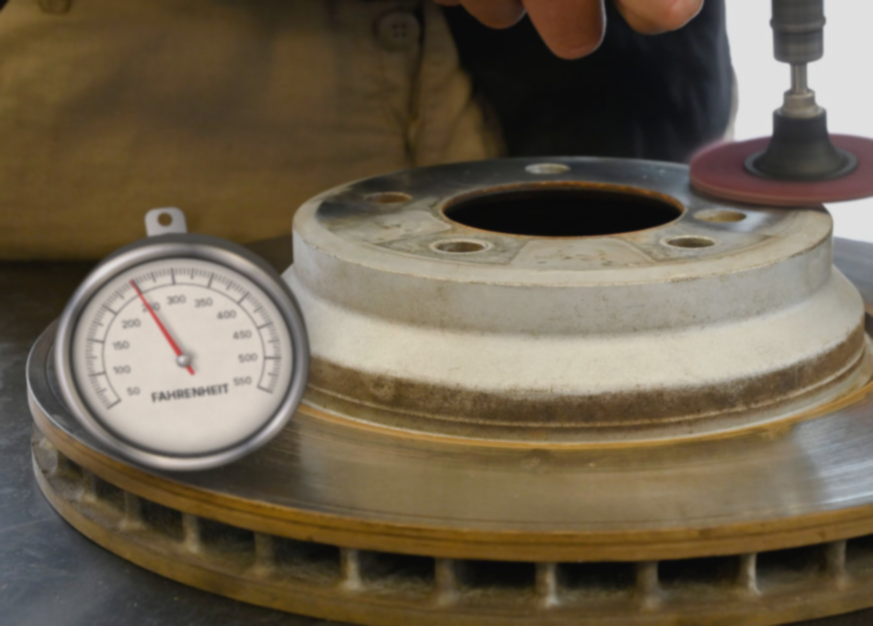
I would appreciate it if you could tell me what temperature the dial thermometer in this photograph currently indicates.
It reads 250 °F
